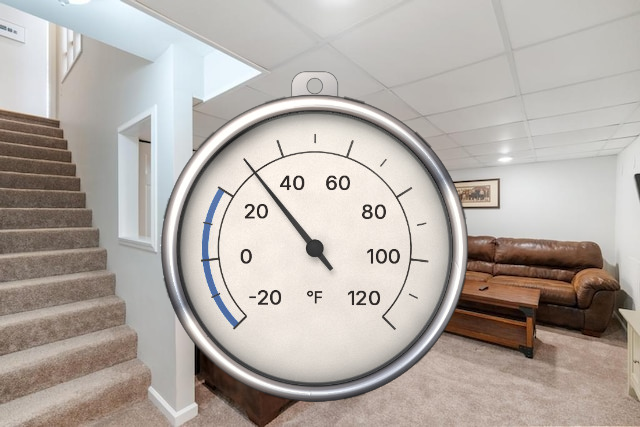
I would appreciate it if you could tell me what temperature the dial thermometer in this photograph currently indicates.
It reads 30 °F
